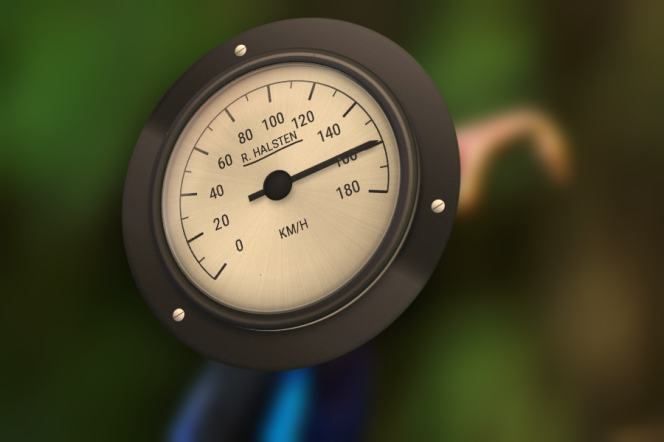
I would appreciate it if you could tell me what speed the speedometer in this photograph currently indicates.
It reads 160 km/h
